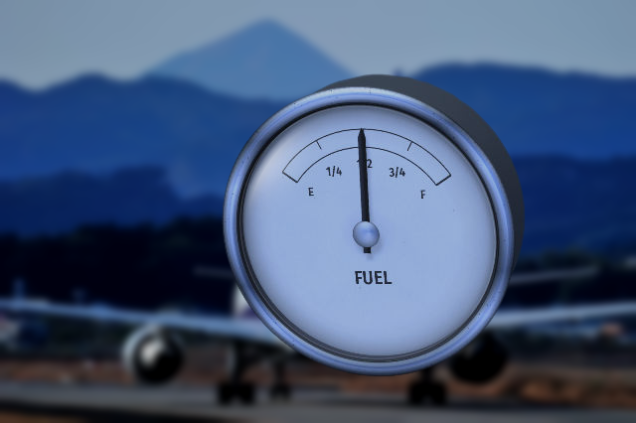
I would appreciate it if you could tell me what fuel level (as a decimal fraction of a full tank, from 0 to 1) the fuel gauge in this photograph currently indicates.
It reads 0.5
